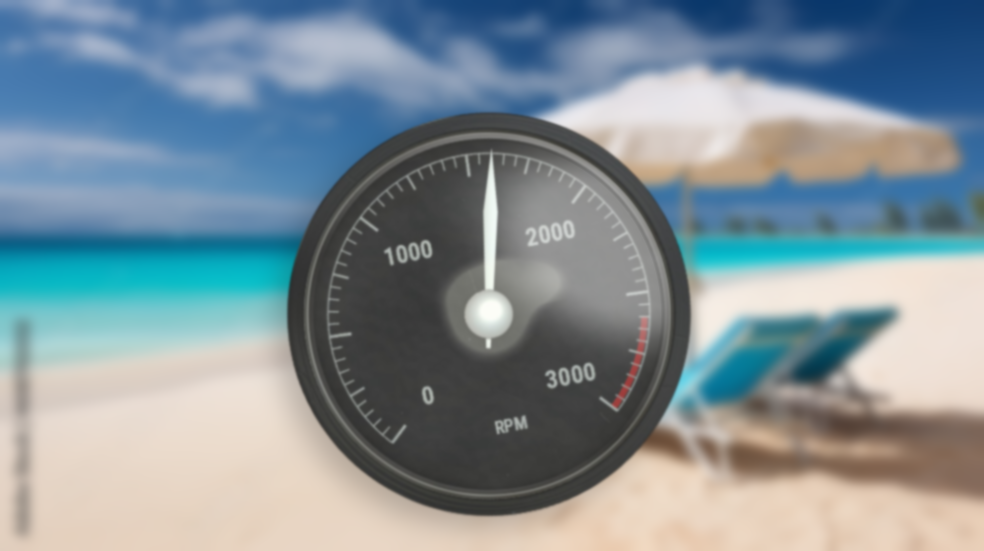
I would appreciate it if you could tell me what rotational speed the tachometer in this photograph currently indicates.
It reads 1600 rpm
